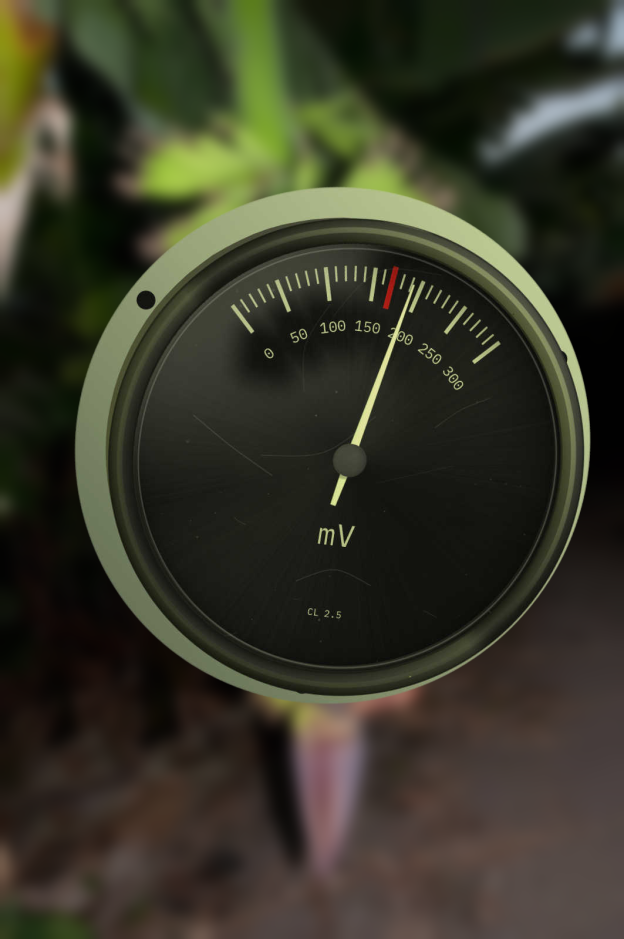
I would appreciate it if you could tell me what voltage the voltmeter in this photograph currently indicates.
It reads 190 mV
